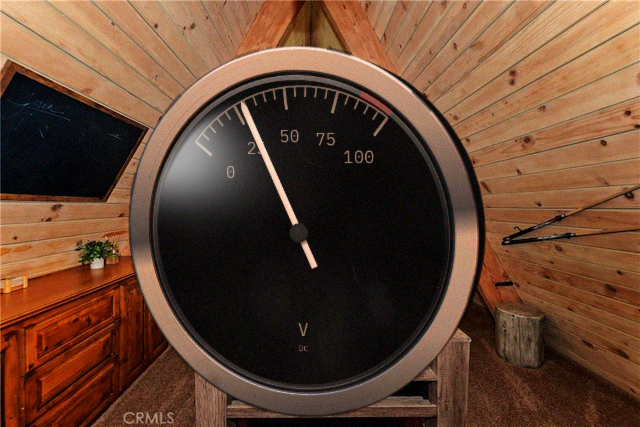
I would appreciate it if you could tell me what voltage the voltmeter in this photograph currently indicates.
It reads 30 V
